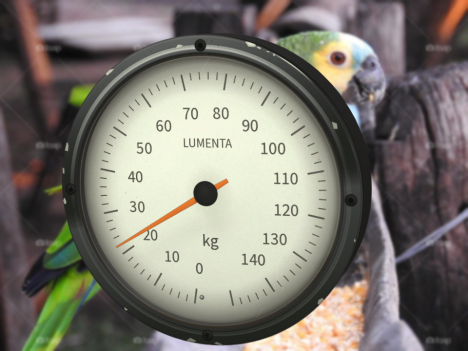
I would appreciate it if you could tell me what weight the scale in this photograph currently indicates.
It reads 22 kg
